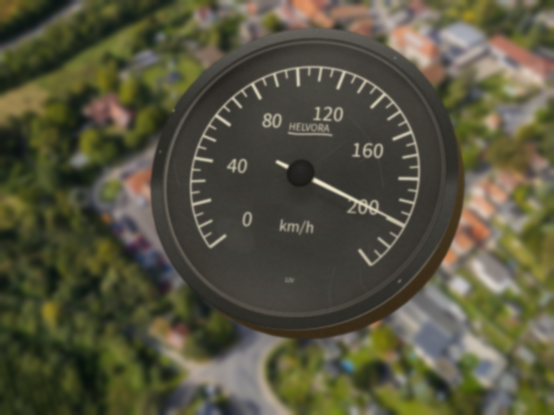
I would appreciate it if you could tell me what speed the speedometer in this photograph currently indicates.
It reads 200 km/h
